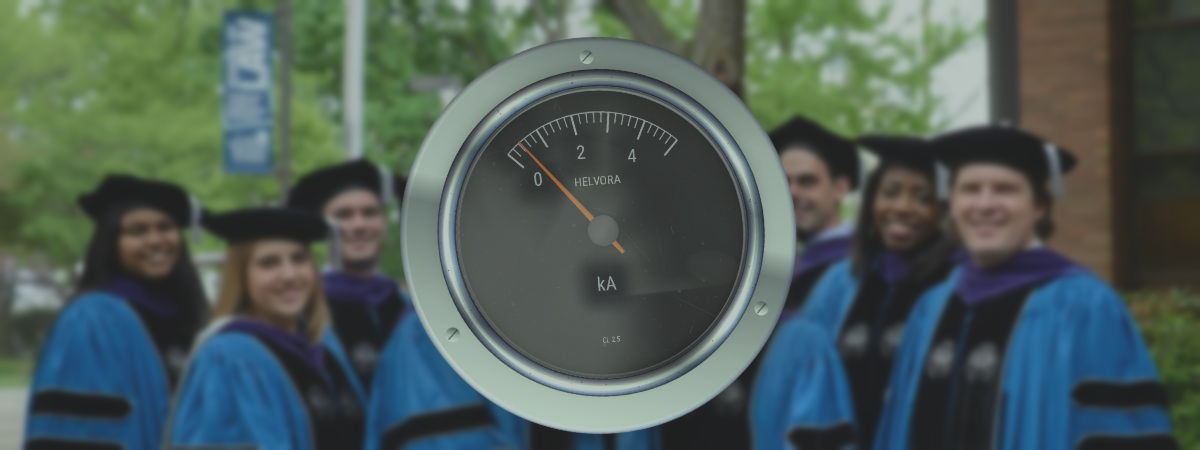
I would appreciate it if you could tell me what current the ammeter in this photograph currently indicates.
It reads 0.4 kA
